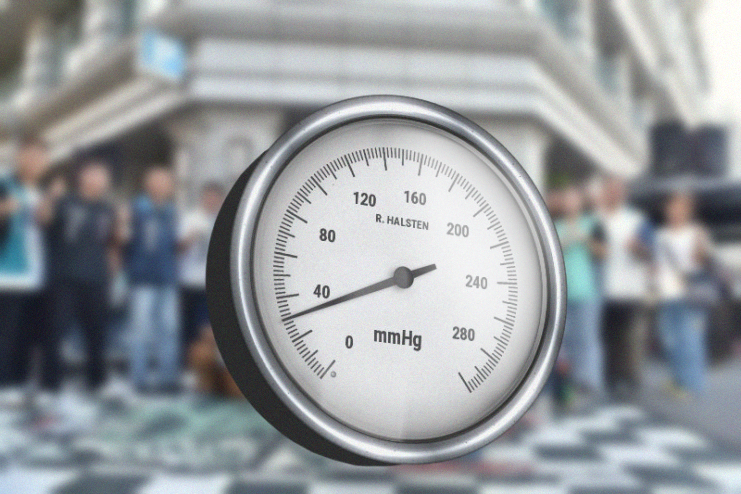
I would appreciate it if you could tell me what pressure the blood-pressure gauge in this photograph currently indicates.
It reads 30 mmHg
